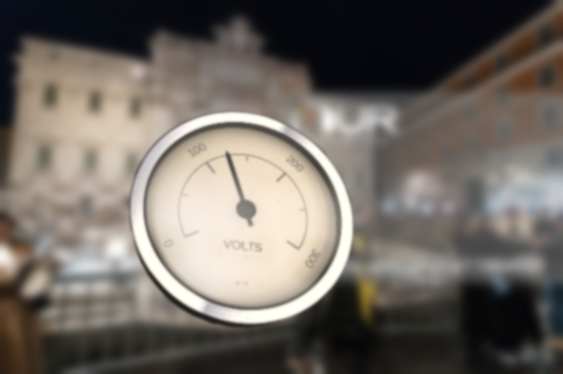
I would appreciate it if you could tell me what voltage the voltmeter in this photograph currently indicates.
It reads 125 V
